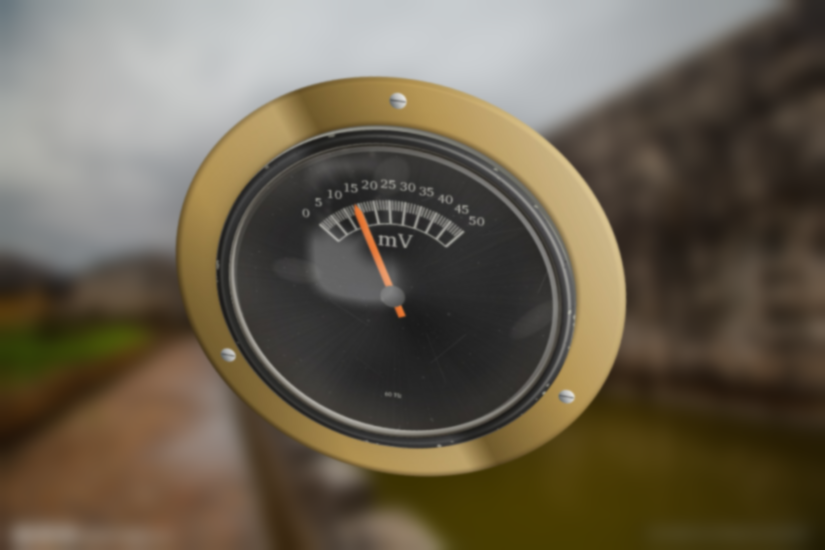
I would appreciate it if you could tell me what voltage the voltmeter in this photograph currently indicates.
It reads 15 mV
